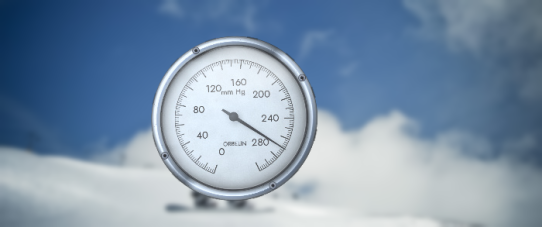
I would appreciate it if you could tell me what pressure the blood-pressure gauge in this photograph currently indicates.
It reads 270 mmHg
